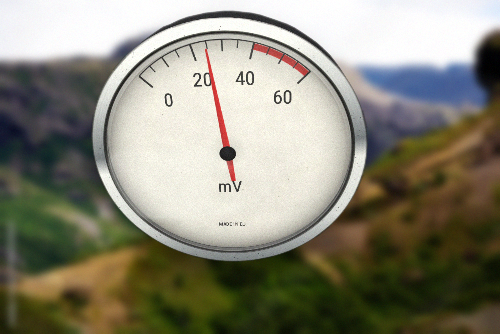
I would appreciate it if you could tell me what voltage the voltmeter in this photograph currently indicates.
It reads 25 mV
